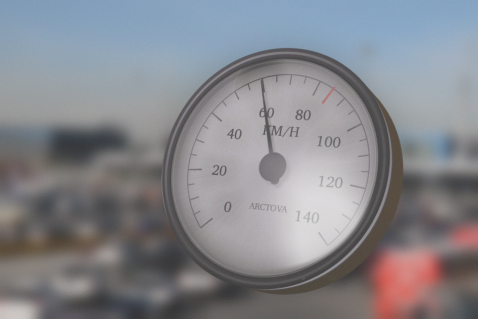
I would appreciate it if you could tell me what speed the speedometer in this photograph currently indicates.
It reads 60 km/h
